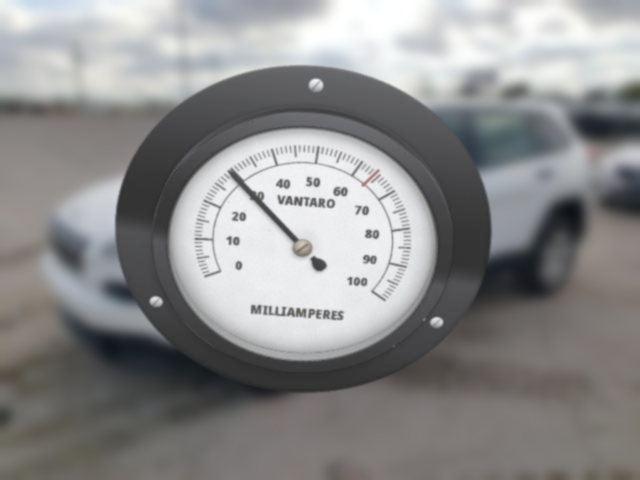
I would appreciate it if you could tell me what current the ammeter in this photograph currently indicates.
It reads 30 mA
